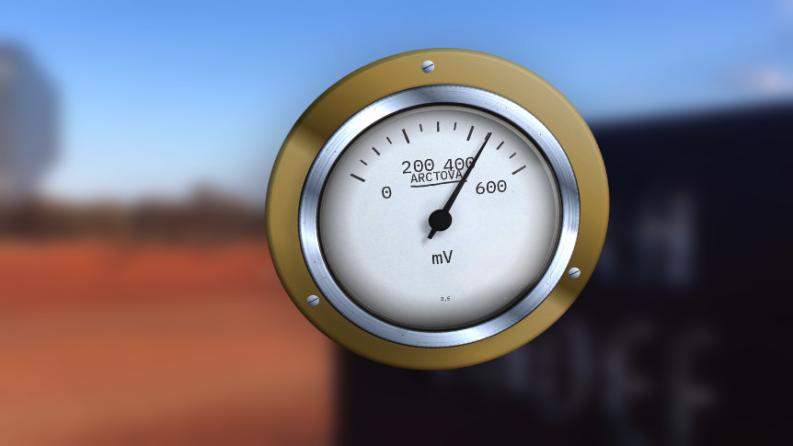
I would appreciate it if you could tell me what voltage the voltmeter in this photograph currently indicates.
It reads 450 mV
